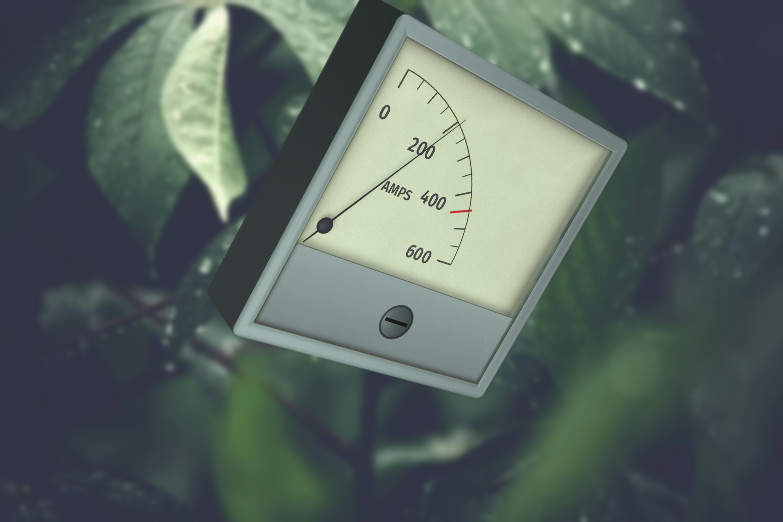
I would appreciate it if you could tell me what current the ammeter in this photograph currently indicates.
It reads 200 A
